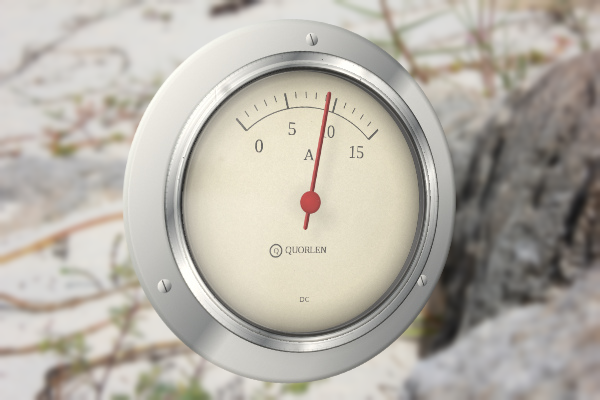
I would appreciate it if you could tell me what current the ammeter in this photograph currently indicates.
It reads 9 A
